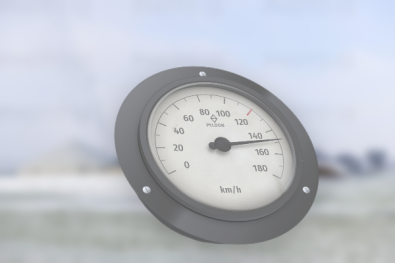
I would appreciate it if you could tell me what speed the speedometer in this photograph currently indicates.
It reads 150 km/h
